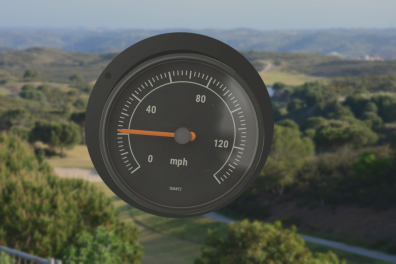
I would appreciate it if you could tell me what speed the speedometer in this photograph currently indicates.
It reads 22 mph
